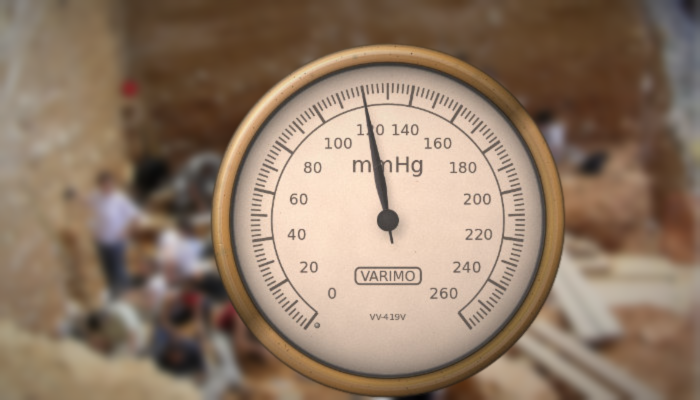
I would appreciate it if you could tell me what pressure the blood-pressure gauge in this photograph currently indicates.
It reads 120 mmHg
